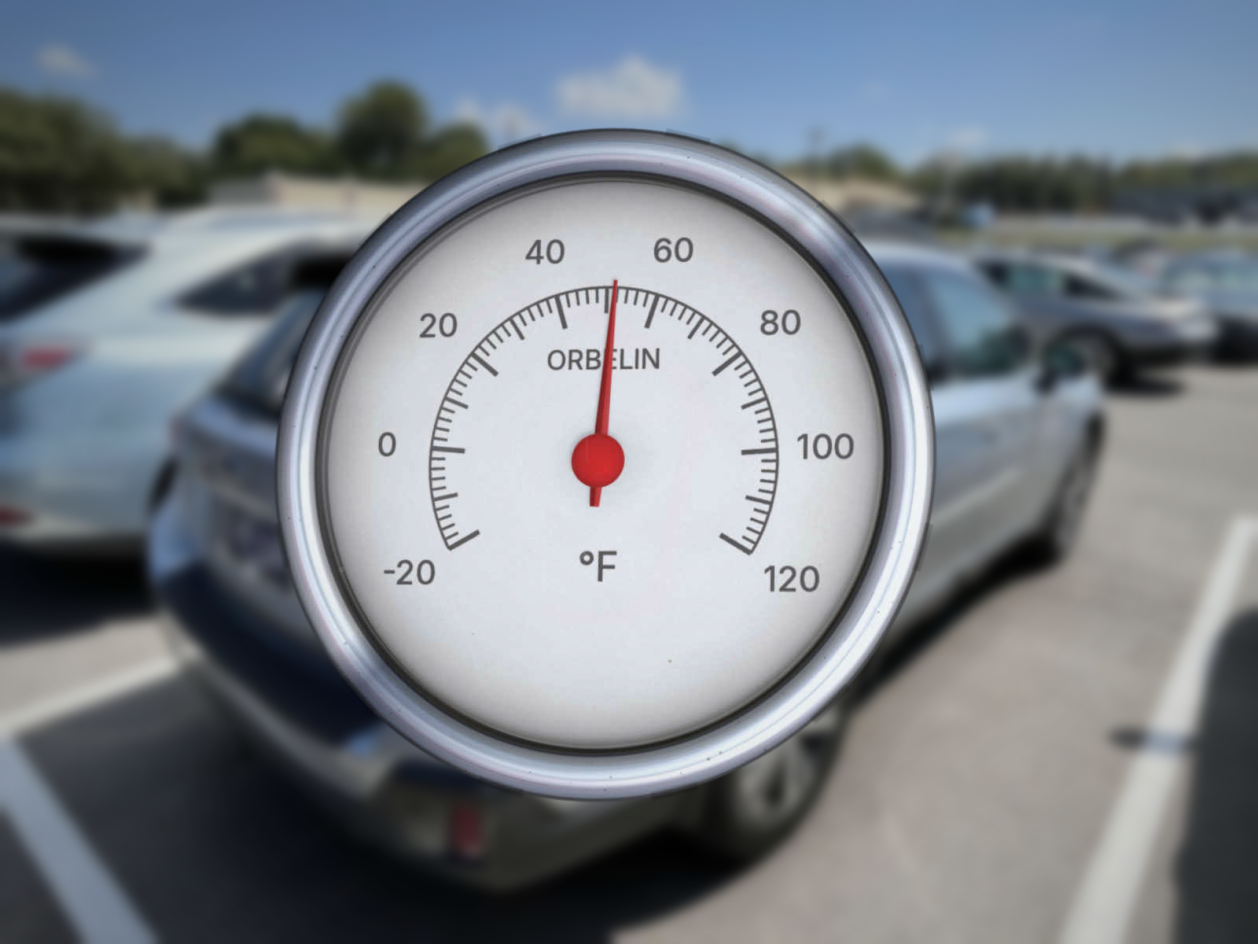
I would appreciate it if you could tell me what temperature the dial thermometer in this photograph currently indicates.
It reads 52 °F
